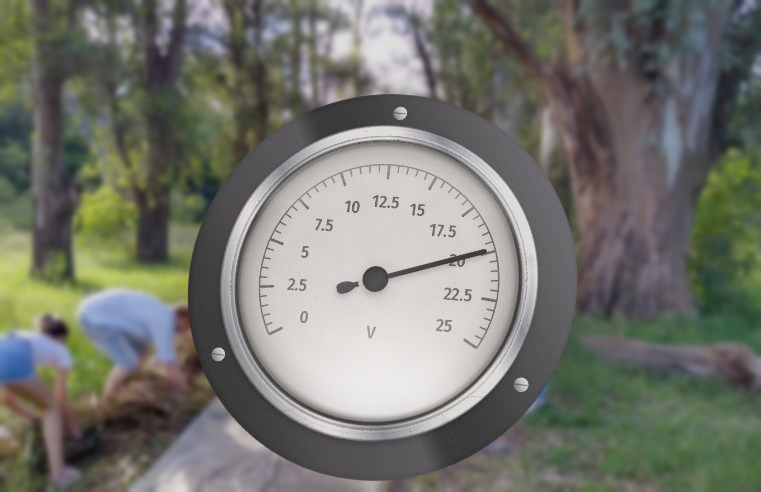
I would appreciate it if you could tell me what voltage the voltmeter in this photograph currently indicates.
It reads 20 V
